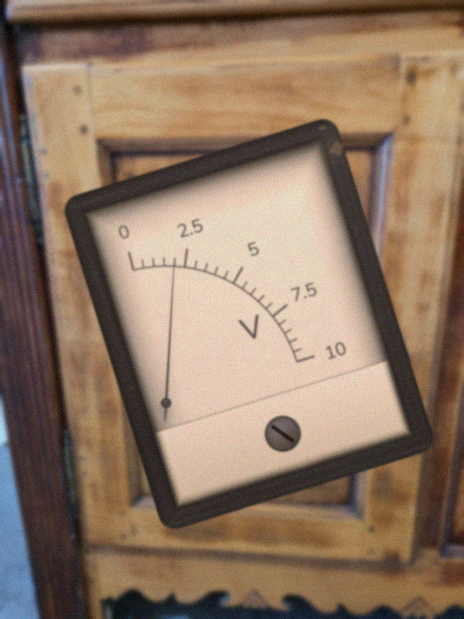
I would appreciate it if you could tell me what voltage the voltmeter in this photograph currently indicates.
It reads 2 V
